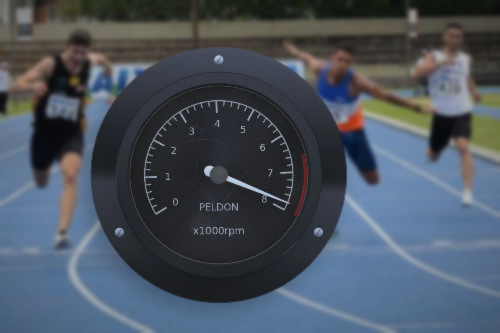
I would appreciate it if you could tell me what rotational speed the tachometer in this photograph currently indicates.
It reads 7800 rpm
